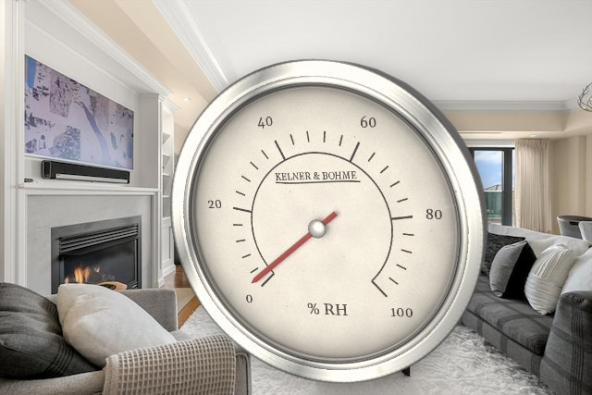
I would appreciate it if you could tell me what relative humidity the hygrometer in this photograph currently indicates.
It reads 2 %
